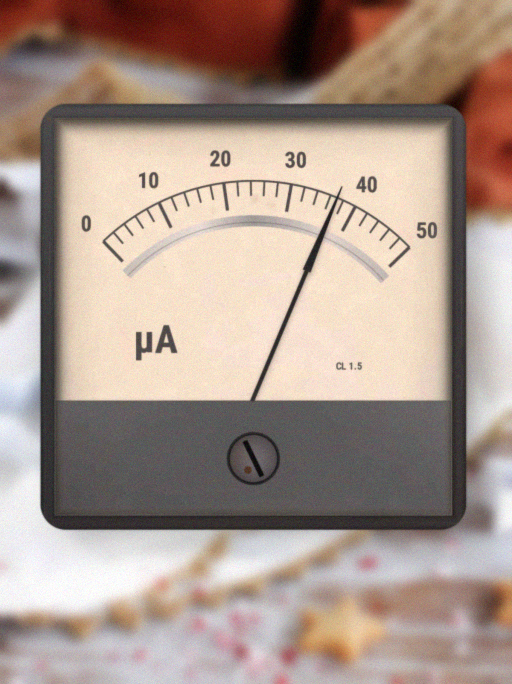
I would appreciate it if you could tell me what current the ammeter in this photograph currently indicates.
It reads 37 µA
